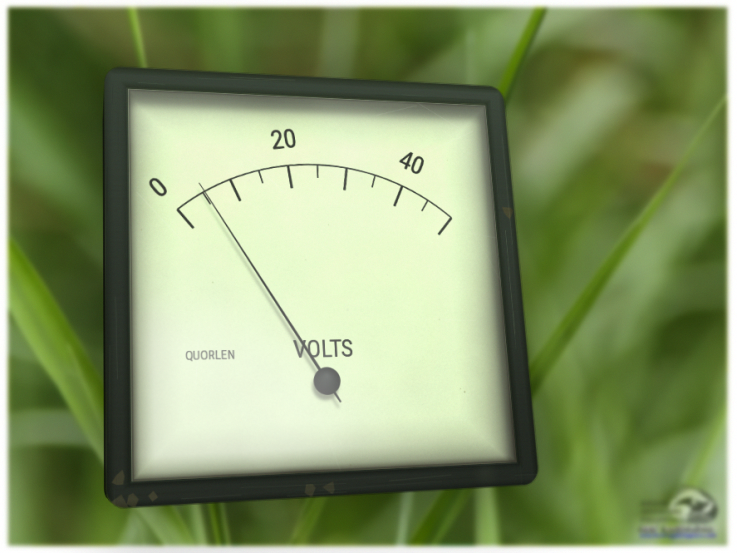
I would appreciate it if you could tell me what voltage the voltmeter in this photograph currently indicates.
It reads 5 V
